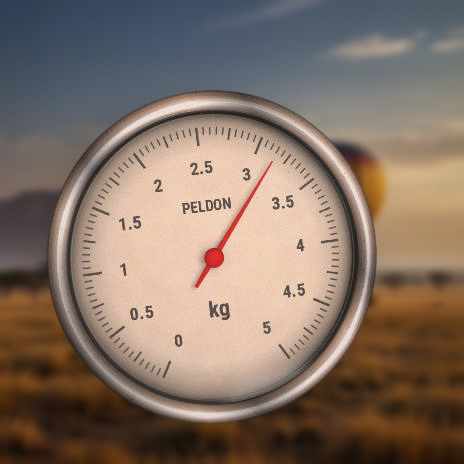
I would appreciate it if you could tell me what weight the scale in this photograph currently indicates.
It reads 3.15 kg
